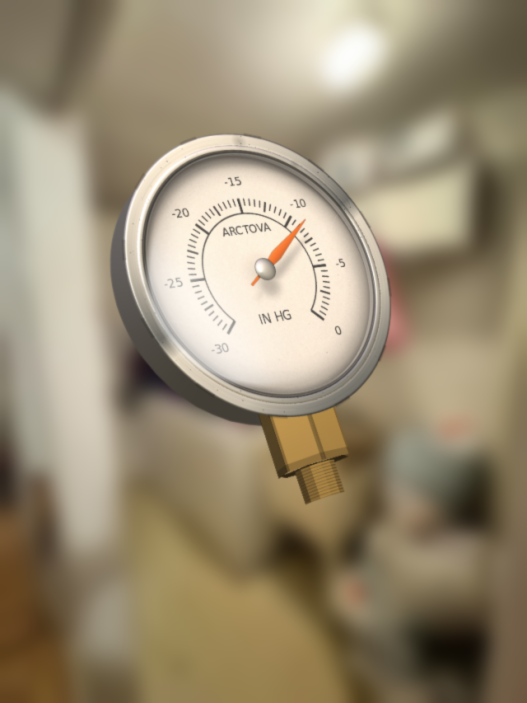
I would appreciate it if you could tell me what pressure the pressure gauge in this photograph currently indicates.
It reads -9 inHg
